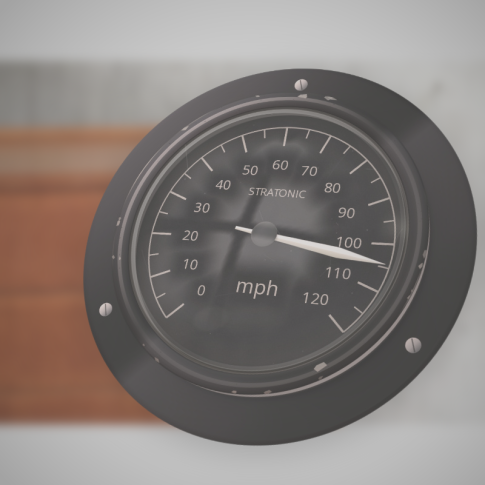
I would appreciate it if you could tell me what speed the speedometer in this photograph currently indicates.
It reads 105 mph
